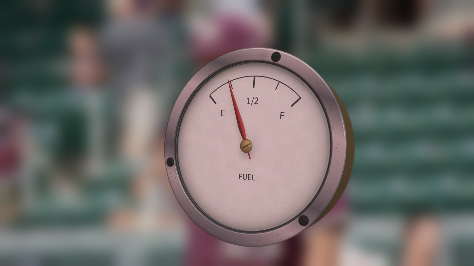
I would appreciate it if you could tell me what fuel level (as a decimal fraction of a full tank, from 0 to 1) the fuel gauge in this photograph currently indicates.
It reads 0.25
